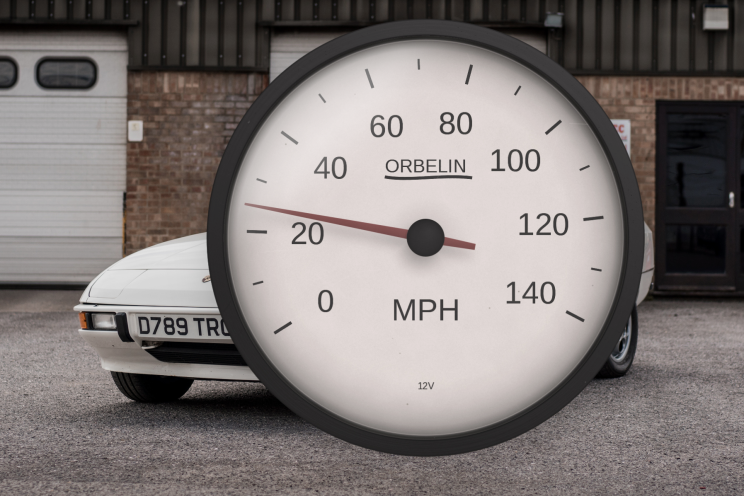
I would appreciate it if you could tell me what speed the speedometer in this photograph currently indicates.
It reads 25 mph
